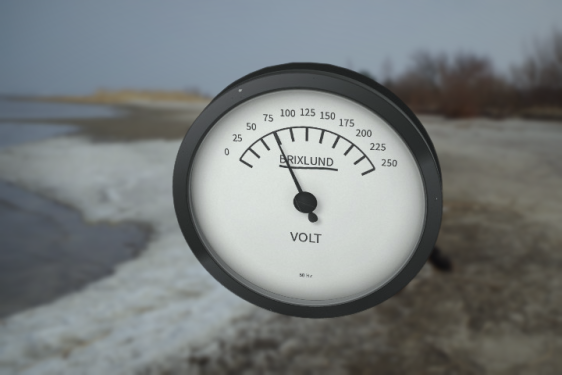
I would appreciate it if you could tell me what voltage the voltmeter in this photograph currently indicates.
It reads 75 V
